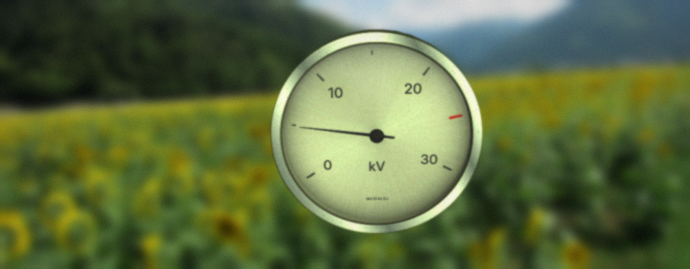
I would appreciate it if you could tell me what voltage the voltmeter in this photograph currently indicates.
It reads 5 kV
